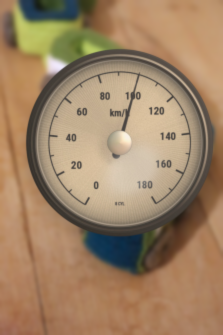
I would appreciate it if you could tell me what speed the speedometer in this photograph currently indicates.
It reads 100 km/h
